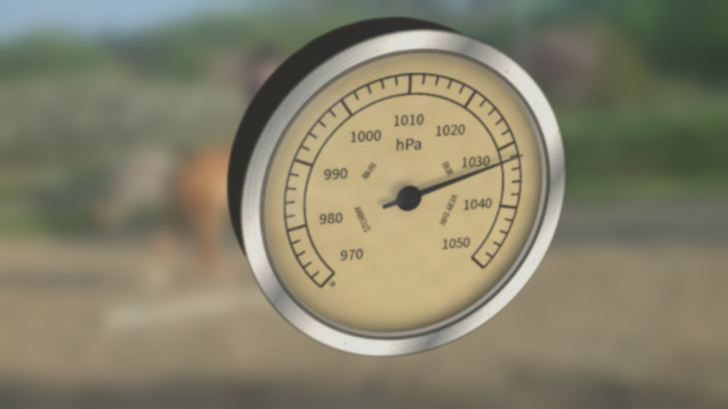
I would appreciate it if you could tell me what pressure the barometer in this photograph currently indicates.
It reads 1032 hPa
